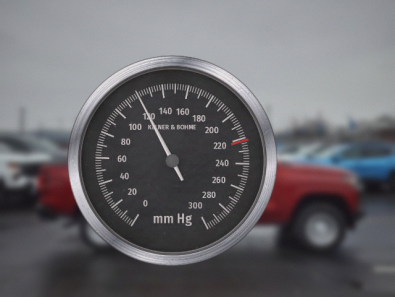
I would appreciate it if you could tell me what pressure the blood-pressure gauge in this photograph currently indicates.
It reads 120 mmHg
